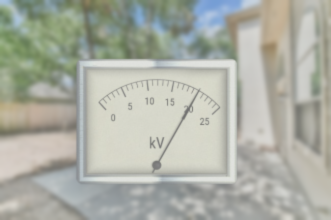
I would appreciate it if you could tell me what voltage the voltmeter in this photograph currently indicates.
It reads 20 kV
